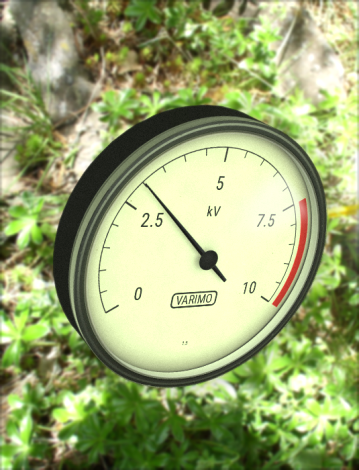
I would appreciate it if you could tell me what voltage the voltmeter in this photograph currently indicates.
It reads 3 kV
